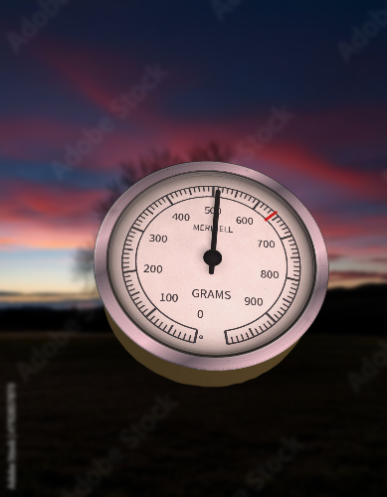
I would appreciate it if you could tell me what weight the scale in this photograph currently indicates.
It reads 510 g
